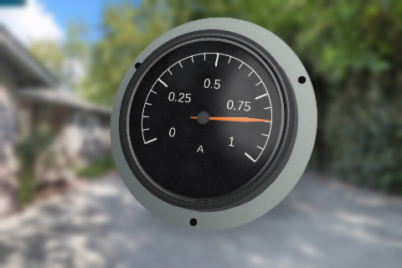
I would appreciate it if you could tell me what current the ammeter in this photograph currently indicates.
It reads 0.85 A
